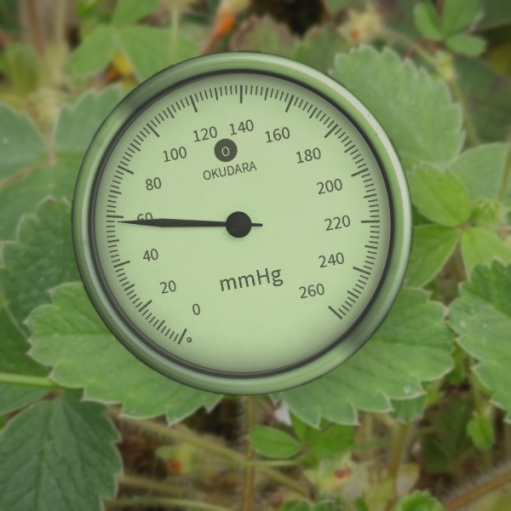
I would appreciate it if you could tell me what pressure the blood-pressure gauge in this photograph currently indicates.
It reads 58 mmHg
